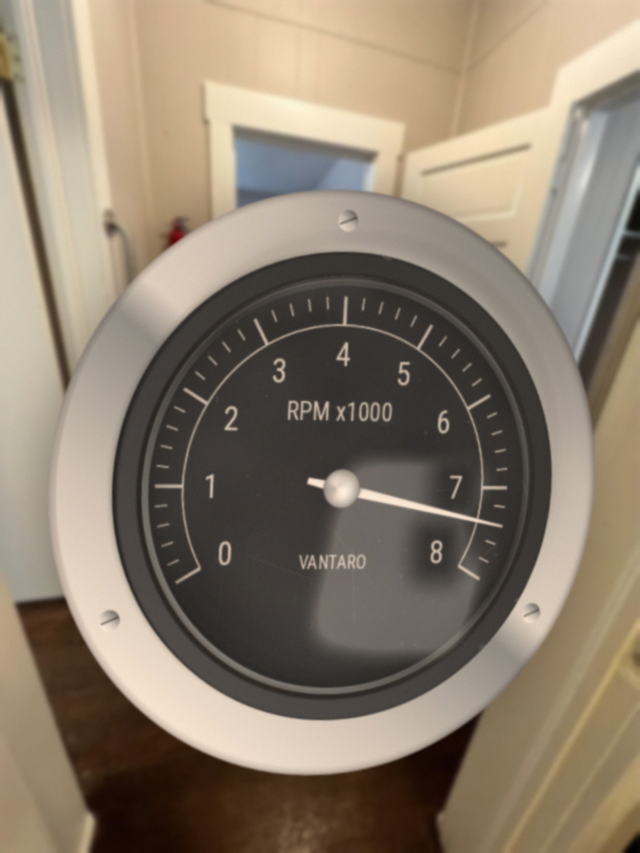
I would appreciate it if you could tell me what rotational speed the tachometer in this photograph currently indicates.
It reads 7400 rpm
